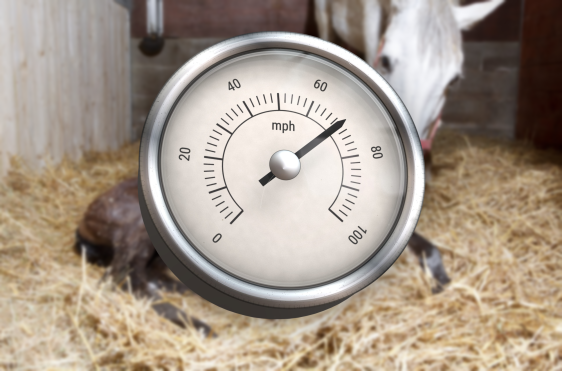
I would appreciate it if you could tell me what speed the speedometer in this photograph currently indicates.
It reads 70 mph
